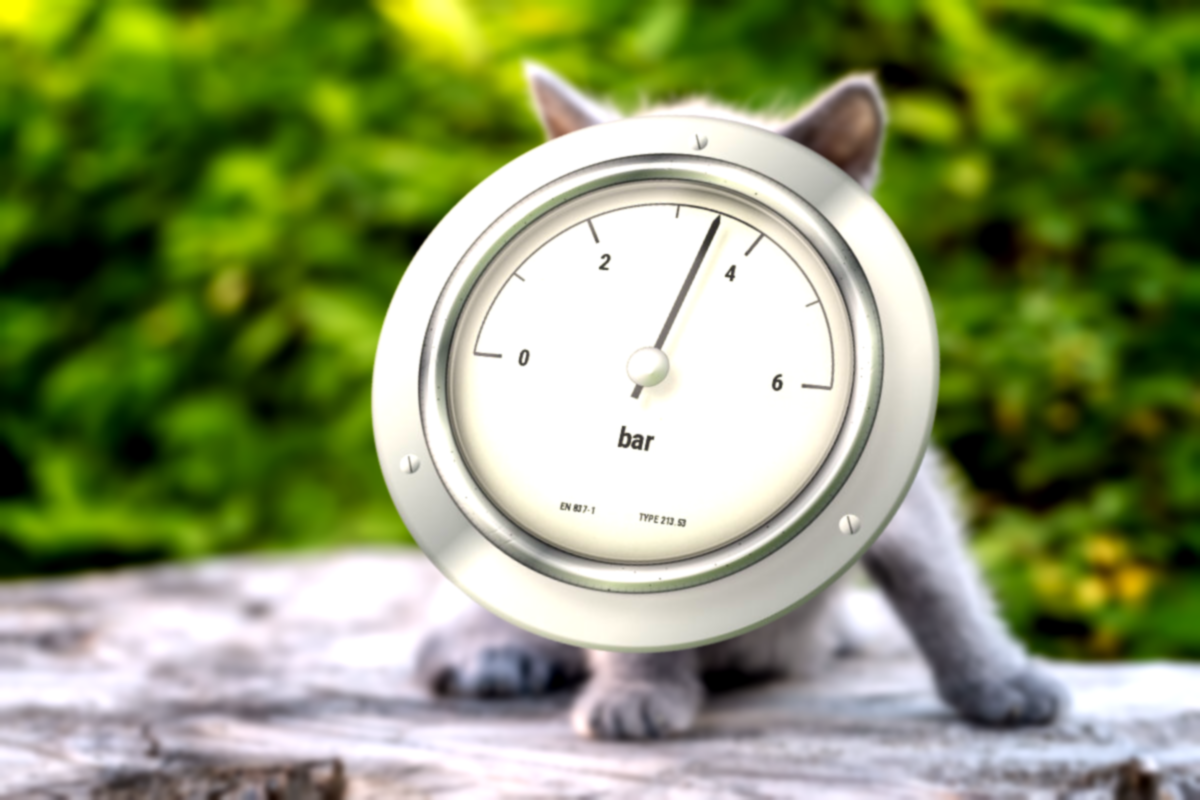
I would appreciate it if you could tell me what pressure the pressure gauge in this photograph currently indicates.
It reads 3.5 bar
